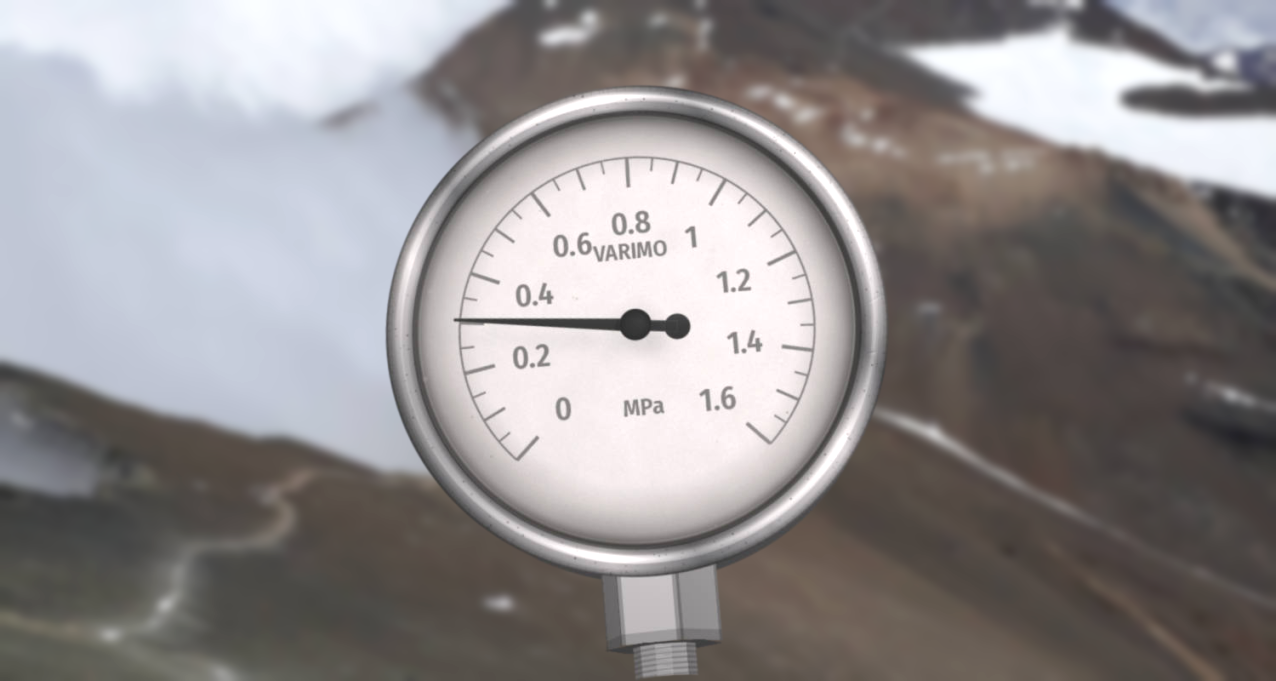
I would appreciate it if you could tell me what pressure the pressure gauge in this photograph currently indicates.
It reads 0.3 MPa
